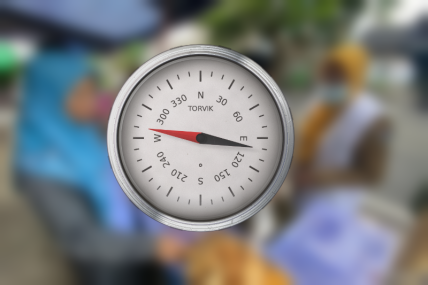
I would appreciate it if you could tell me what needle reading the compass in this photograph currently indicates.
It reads 280 °
